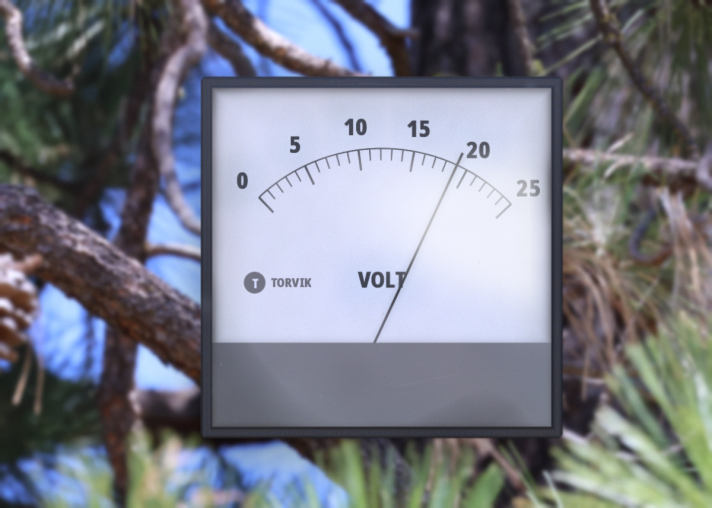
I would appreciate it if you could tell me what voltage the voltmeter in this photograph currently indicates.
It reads 19 V
